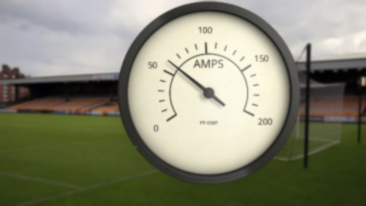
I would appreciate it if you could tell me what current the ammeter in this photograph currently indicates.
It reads 60 A
